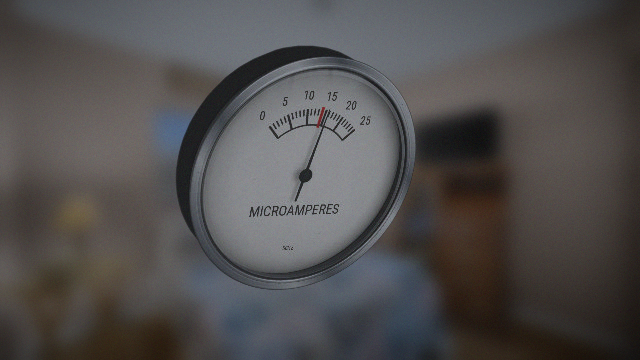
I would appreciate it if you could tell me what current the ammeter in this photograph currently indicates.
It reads 15 µA
